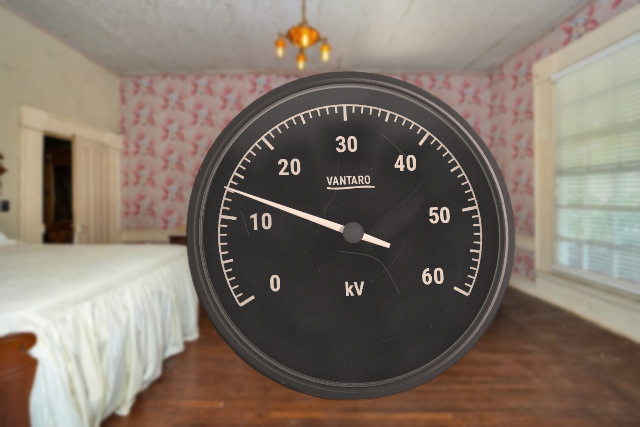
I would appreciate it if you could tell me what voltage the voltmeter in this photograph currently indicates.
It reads 13 kV
